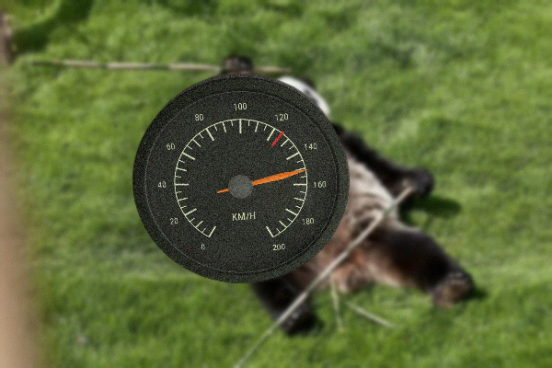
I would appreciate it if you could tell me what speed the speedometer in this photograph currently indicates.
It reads 150 km/h
